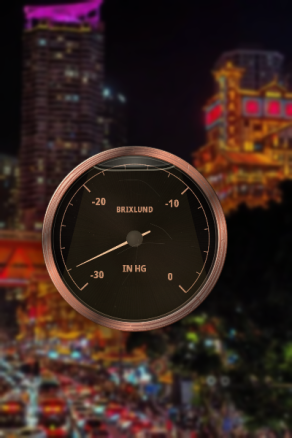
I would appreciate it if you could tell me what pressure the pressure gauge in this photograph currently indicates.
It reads -28 inHg
